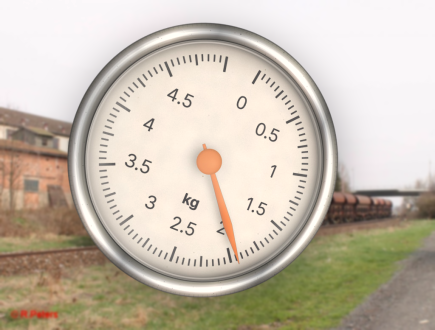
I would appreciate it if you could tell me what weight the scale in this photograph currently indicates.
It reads 1.95 kg
